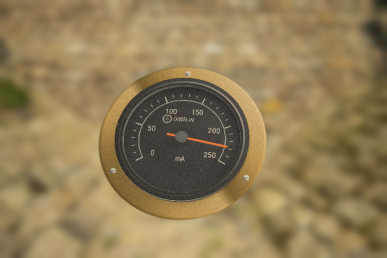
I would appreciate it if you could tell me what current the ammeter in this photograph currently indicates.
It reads 230 mA
